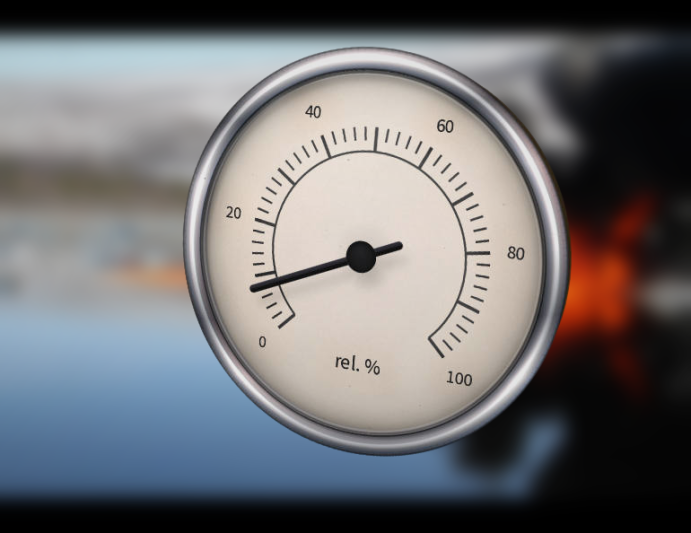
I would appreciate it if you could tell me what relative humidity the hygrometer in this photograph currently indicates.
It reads 8 %
